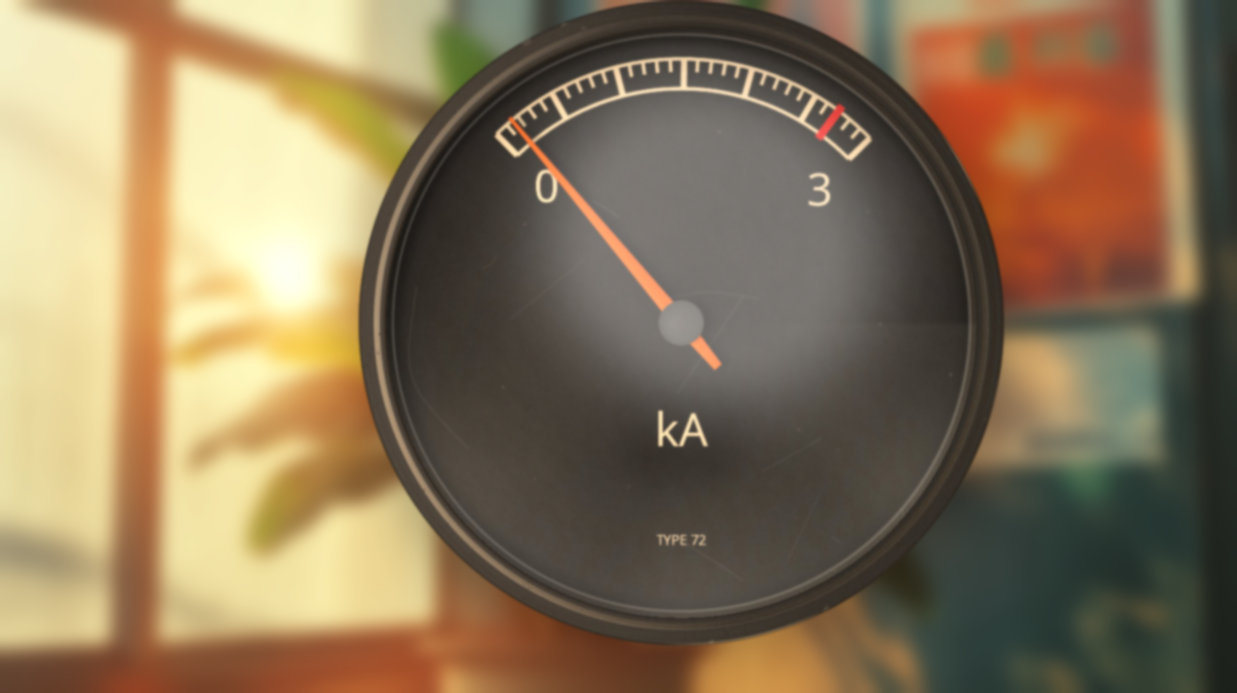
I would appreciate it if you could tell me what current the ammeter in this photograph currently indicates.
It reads 0.15 kA
